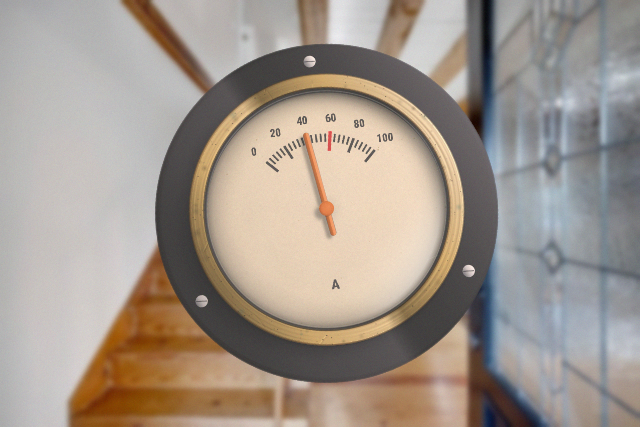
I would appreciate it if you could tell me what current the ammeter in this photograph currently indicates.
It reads 40 A
